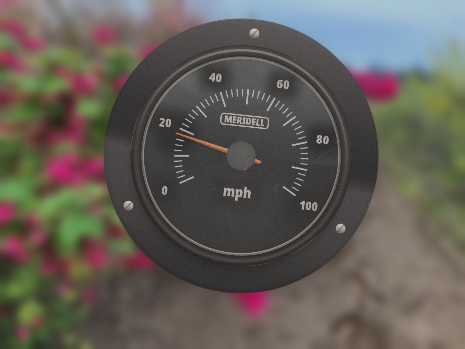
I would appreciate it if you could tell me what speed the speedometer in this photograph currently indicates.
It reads 18 mph
